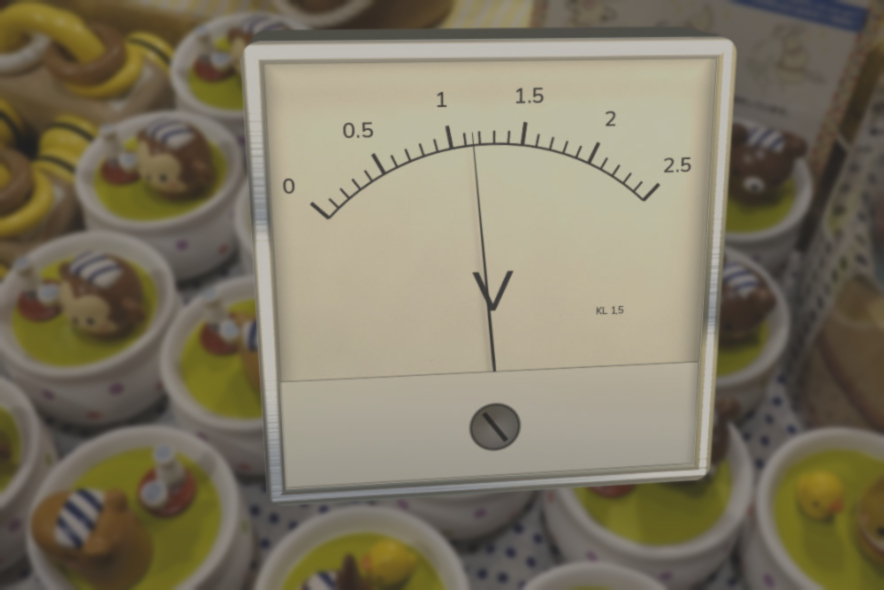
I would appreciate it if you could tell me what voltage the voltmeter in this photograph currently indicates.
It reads 1.15 V
